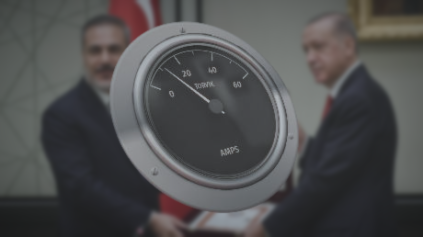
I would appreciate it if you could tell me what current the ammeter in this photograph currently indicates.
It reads 10 A
